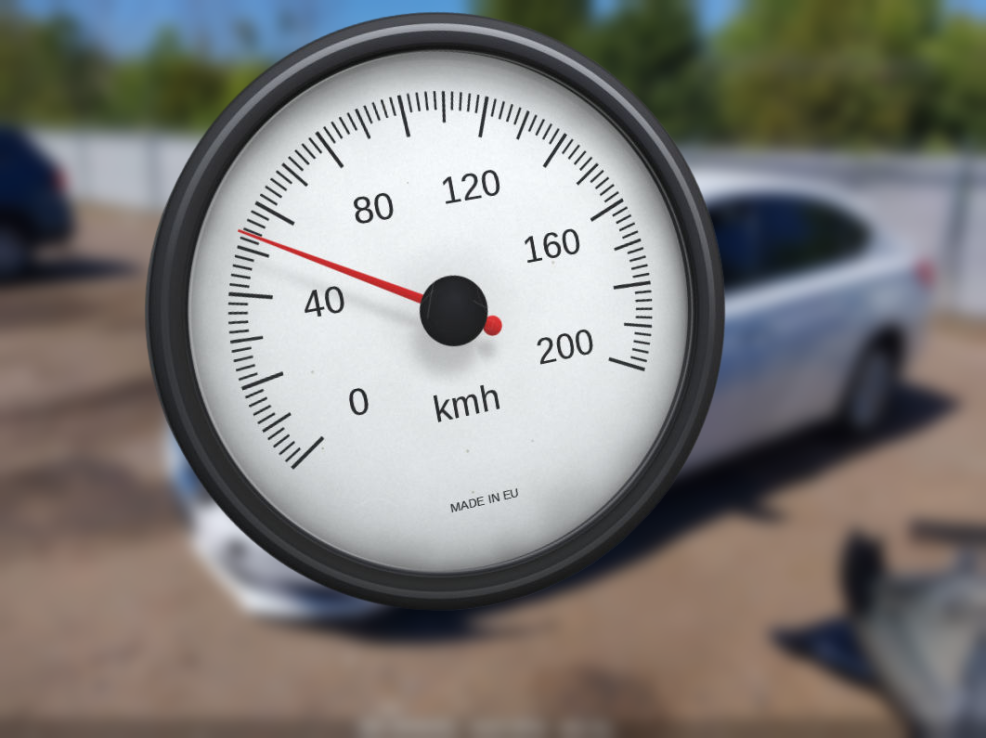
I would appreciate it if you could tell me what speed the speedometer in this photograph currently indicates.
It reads 53 km/h
